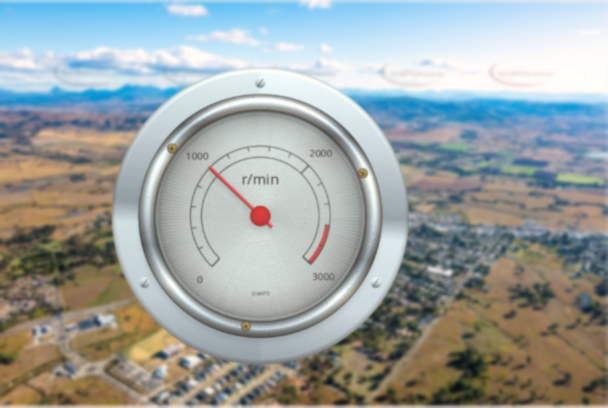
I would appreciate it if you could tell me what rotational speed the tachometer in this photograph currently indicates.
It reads 1000 rpm
